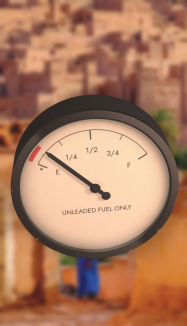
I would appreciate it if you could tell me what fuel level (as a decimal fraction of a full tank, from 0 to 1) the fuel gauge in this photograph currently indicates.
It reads 0.125
